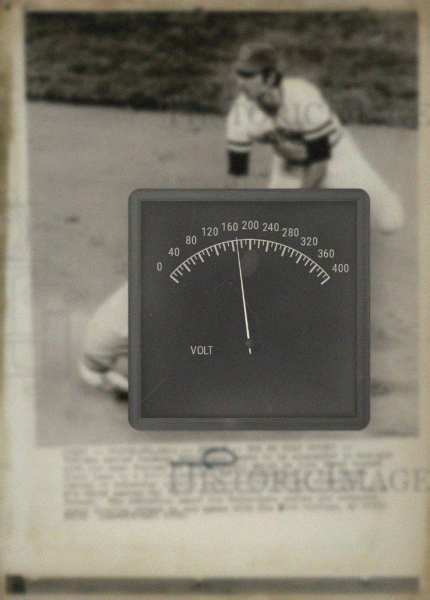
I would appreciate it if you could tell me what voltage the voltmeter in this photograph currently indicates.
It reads 170 V
